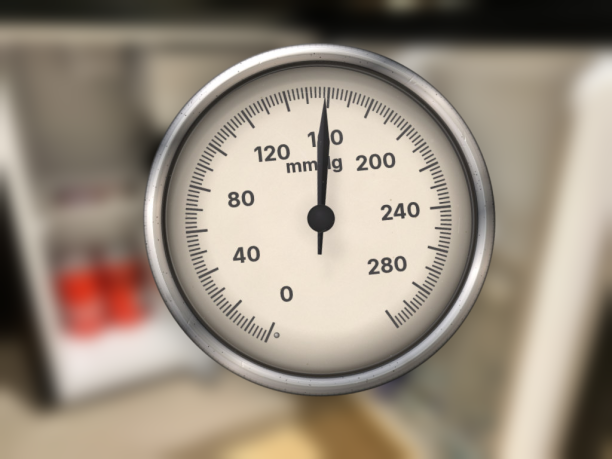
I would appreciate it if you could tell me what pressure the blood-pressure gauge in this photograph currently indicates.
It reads 158 mmHg
